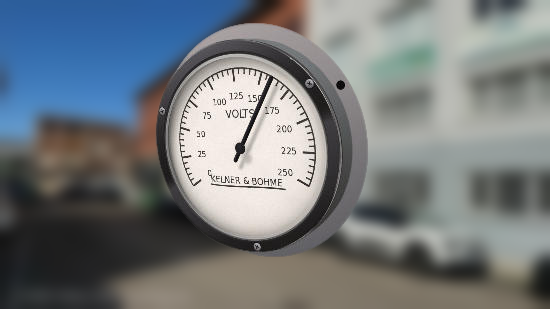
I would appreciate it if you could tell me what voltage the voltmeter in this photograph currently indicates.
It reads 160 V
